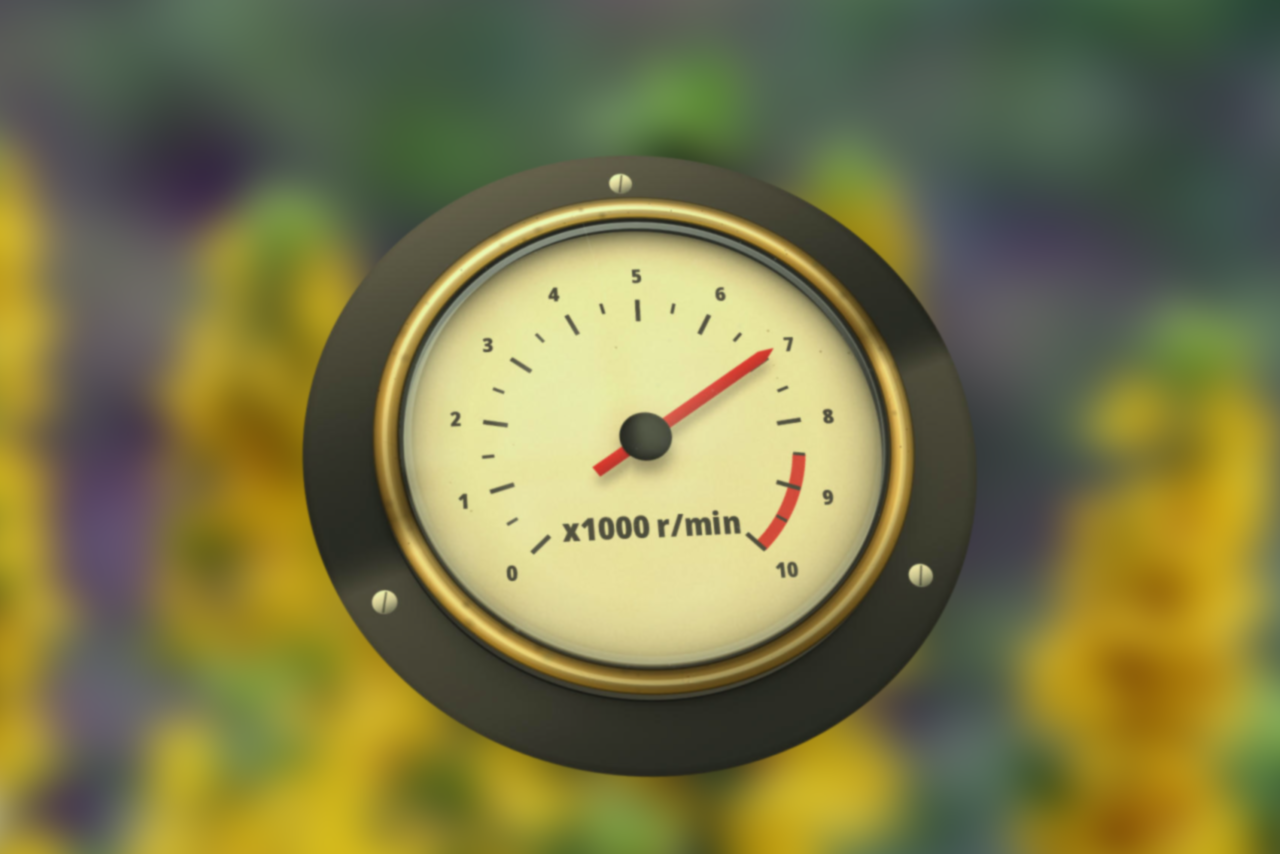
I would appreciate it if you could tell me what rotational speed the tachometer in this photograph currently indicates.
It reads 7000 rpm
